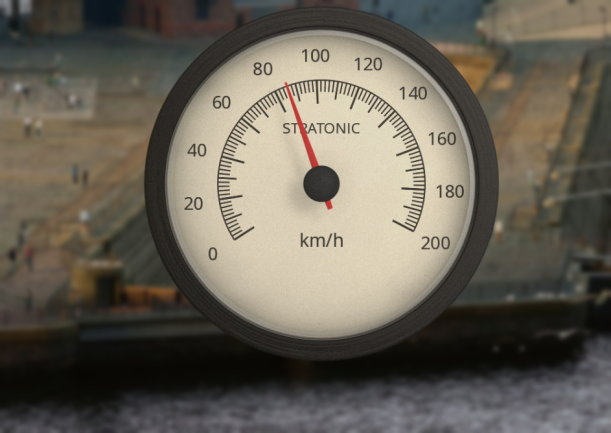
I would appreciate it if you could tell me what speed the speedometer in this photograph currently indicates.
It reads 86 km/h
